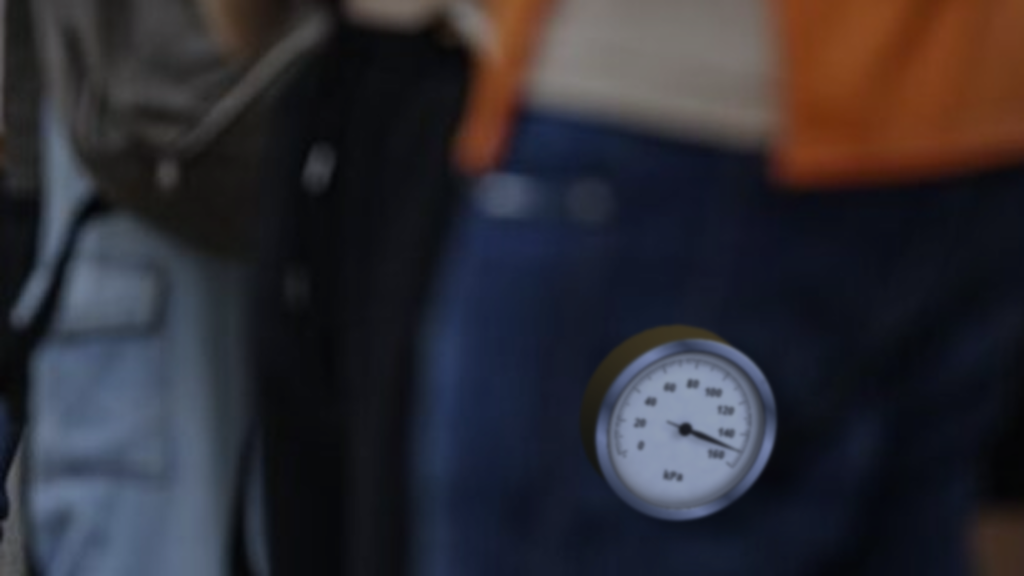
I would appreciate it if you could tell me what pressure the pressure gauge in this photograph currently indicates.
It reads 150 kPa
